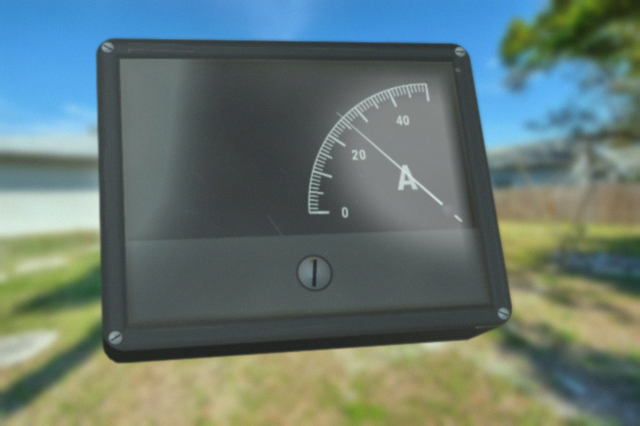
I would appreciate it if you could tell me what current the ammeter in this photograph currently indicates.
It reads 25 A
